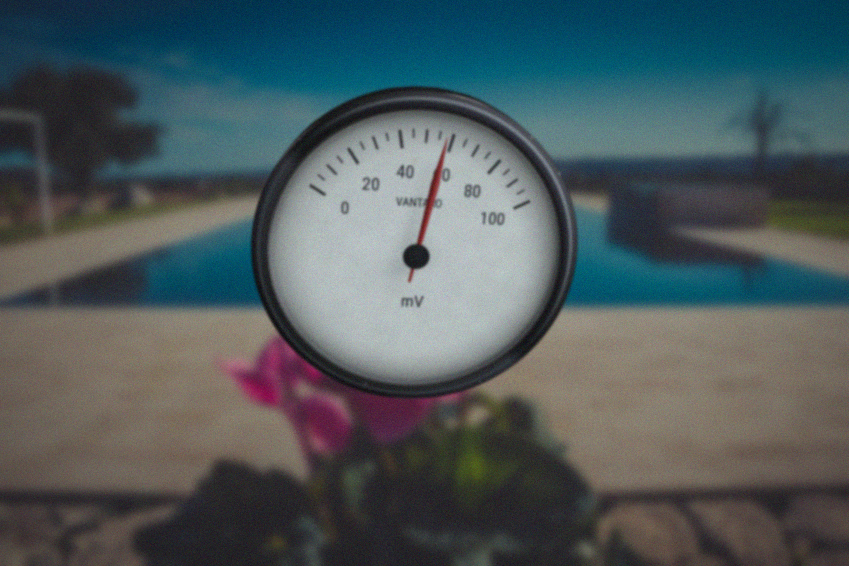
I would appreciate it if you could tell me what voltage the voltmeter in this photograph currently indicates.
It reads 57.5 mV
